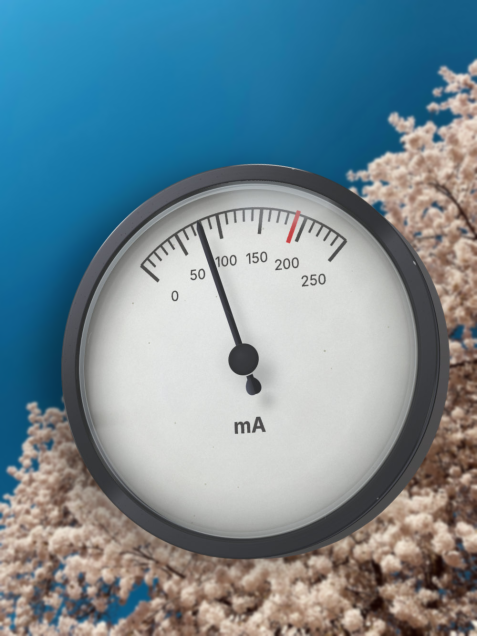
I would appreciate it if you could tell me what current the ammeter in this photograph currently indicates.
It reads 80 mA
